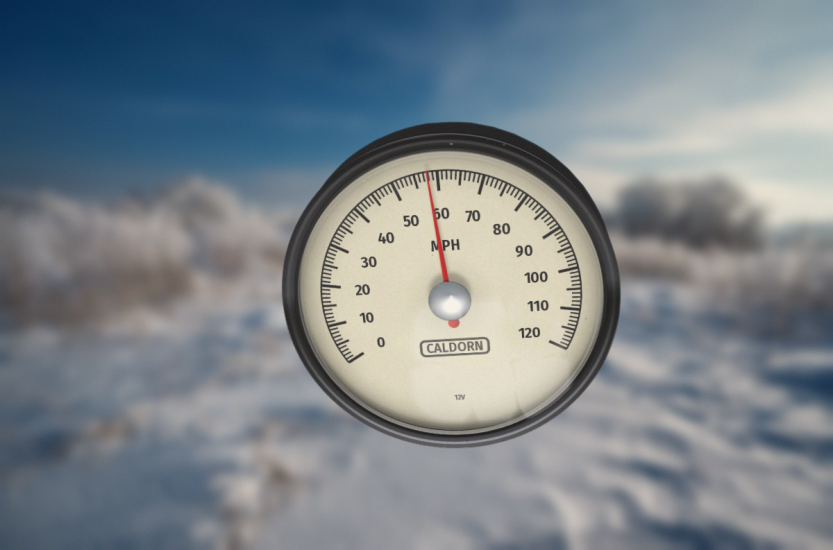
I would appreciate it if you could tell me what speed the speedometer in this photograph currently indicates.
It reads 58 mph
